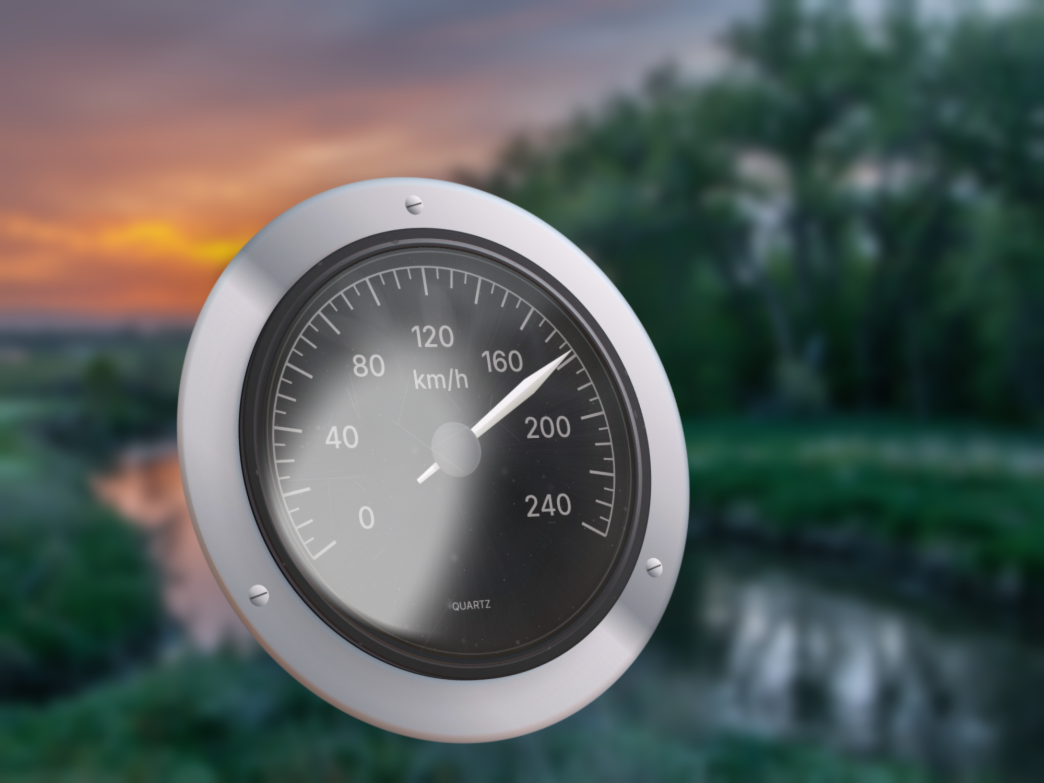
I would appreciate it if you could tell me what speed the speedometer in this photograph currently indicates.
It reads 177.5 km/h
